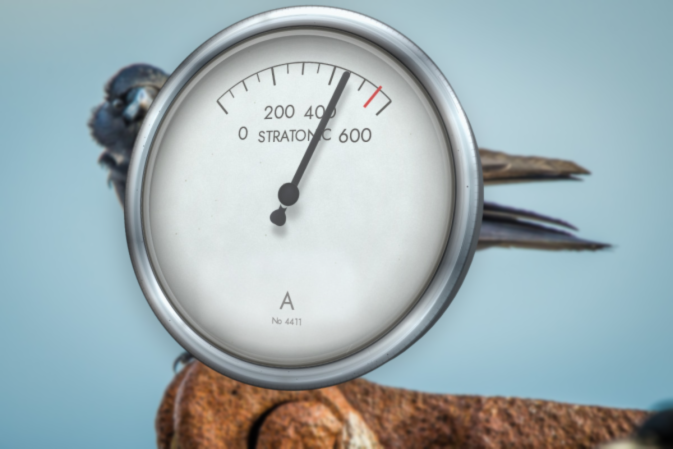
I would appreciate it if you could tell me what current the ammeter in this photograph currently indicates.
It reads 450 A
